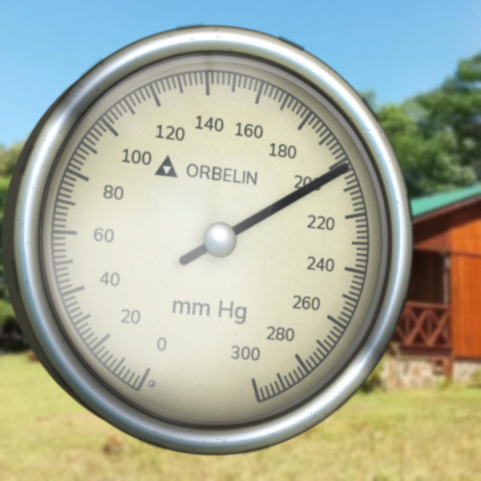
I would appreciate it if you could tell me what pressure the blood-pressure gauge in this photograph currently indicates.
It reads 202 mmHg
